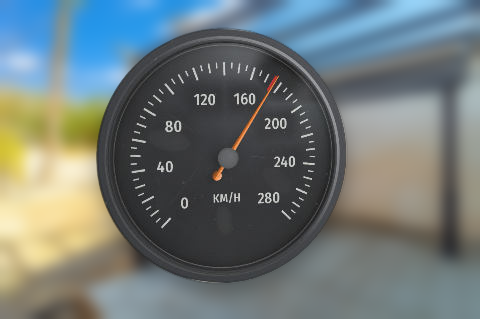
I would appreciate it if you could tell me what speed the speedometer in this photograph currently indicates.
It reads 175 km/h
